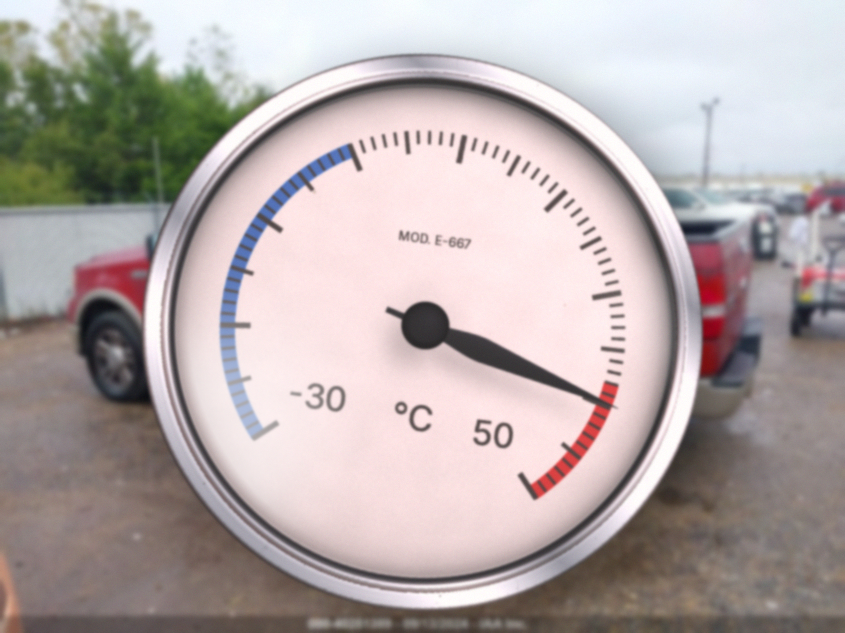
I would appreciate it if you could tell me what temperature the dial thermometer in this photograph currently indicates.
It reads 40 °C
